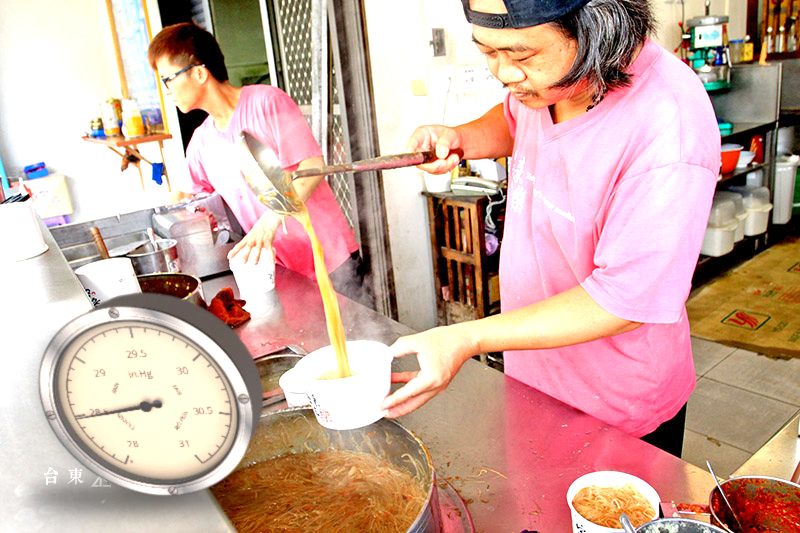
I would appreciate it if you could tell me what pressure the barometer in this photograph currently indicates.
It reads 28.5 inHg
